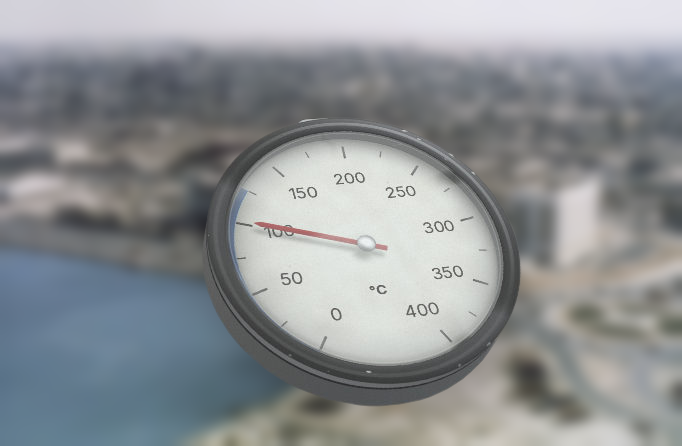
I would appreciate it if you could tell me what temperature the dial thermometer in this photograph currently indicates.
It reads 100 °C
